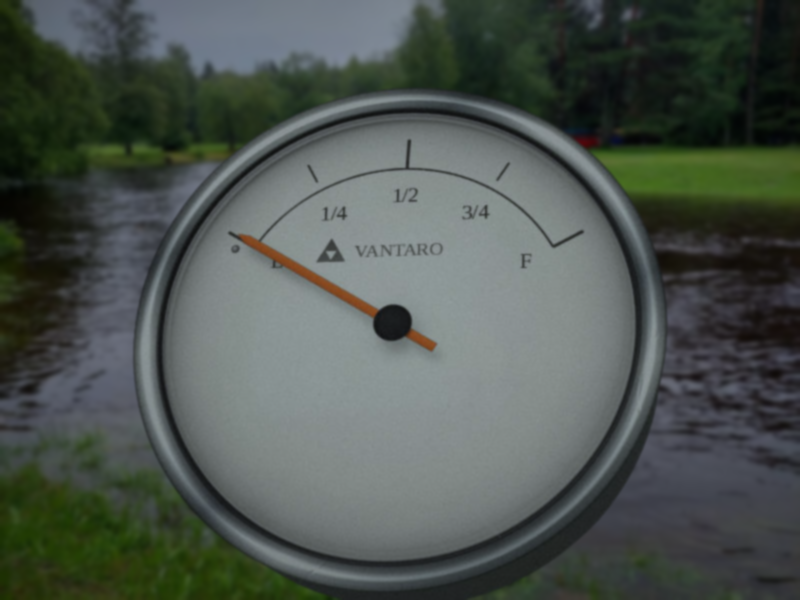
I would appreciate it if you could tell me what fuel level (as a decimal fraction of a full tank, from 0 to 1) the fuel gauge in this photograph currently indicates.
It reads 0
